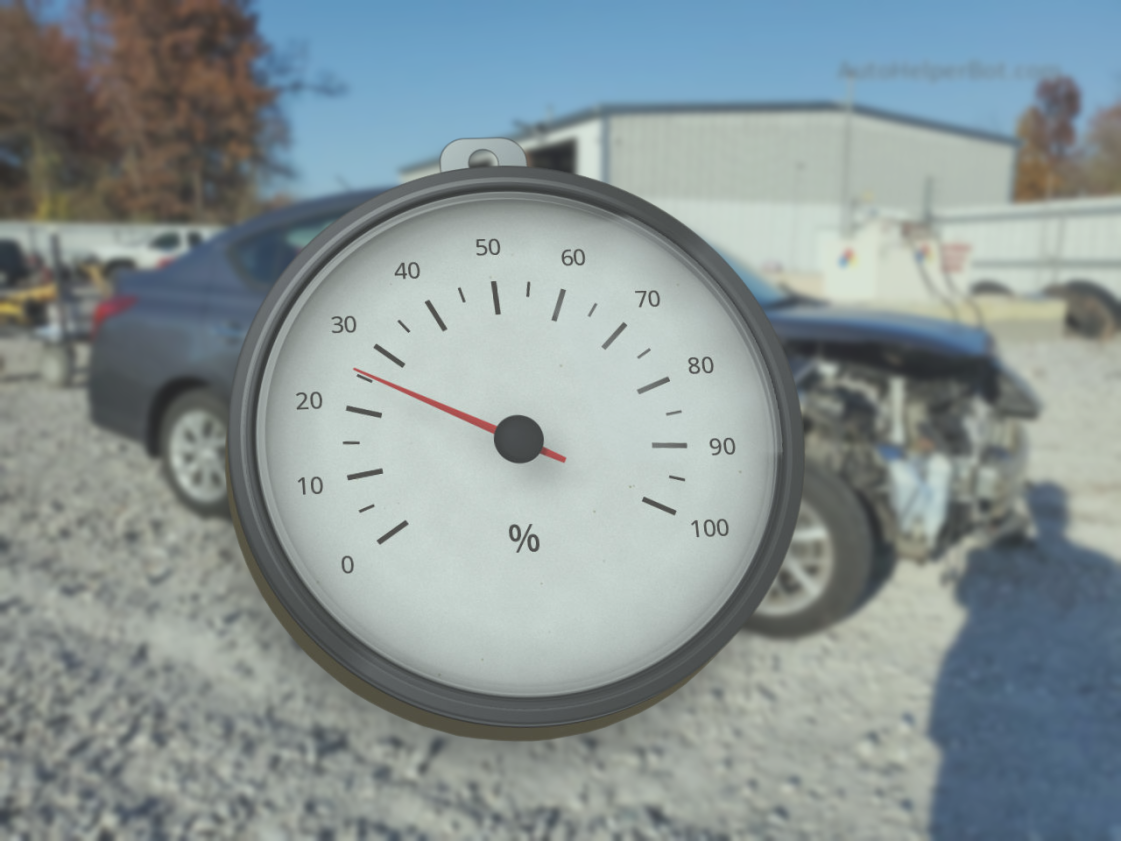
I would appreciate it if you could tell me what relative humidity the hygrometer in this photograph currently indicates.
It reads 25 %
